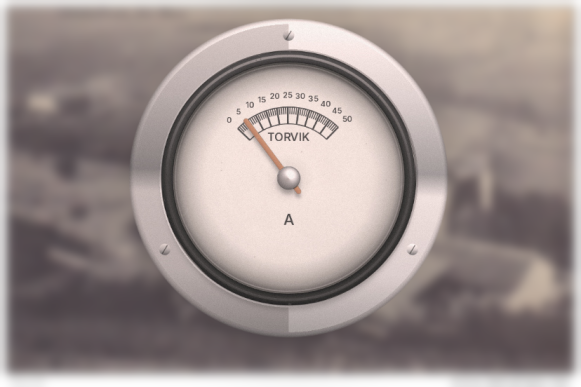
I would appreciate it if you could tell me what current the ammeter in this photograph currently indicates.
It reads 5 A
